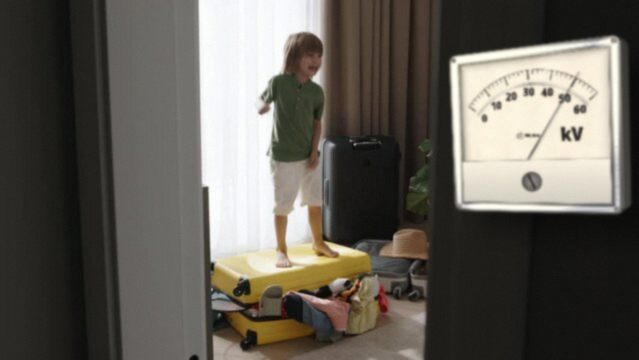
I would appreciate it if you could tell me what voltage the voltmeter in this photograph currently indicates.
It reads 50 kV
